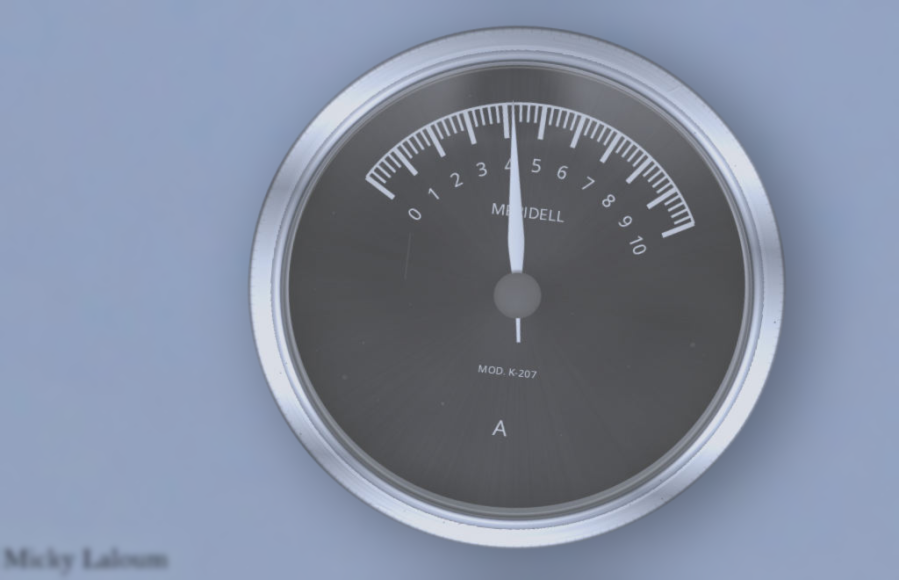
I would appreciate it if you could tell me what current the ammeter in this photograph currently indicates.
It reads 4.2 A
